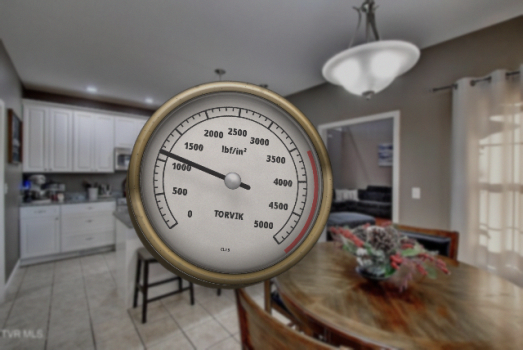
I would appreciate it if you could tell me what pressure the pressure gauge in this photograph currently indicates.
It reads 1100 psi
